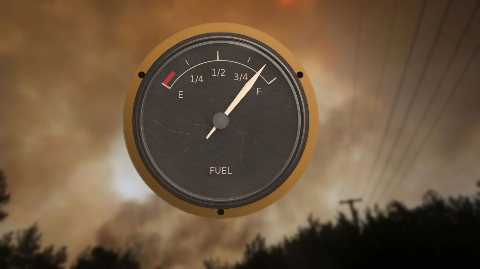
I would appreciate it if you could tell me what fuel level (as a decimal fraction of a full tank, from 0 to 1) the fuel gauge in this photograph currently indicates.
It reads 0.875
